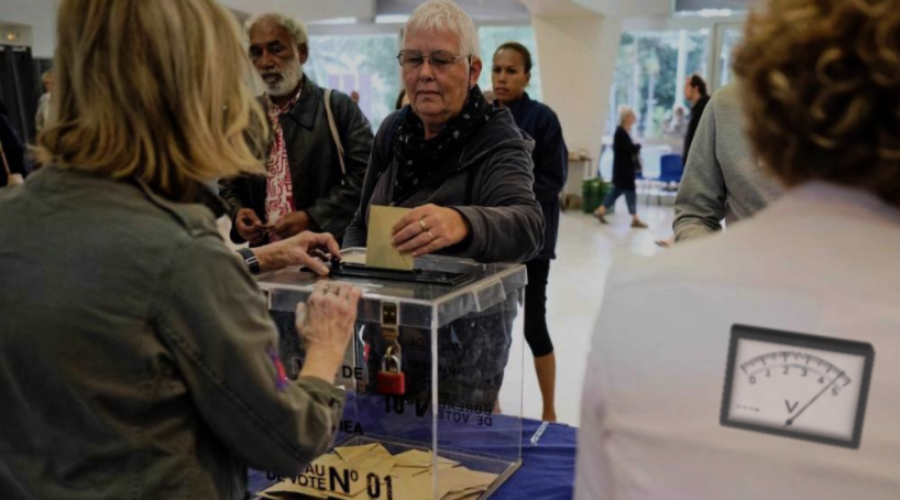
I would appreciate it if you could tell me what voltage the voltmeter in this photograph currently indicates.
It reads 4.5 V
